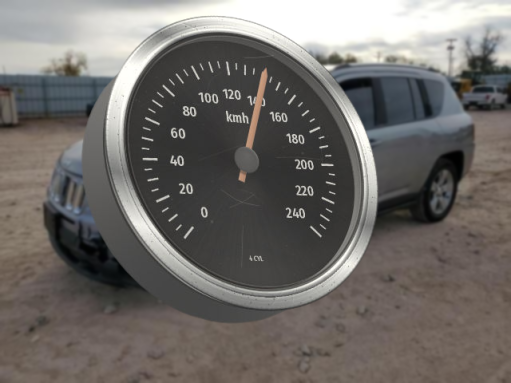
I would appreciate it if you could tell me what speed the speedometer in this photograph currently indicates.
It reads 140 km/h
